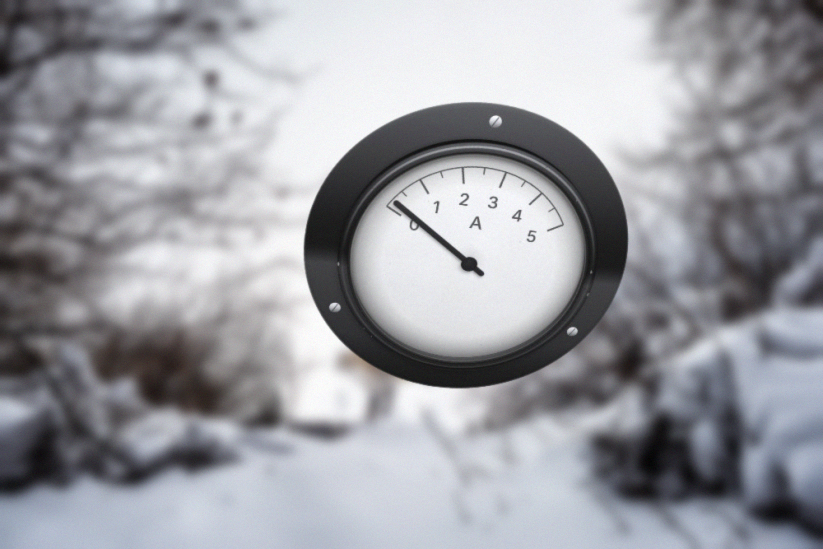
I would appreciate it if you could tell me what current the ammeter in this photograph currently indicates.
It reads 0.25 A
